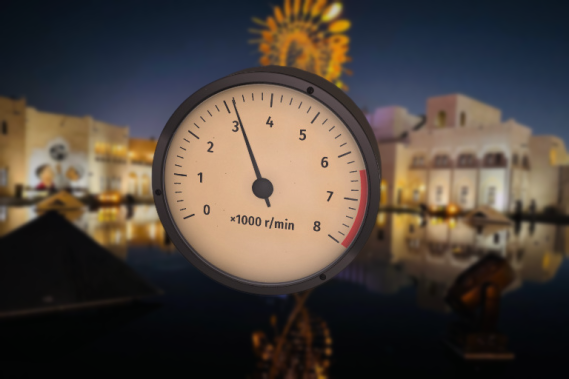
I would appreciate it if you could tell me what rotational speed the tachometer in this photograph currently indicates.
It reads 3200 rpm
